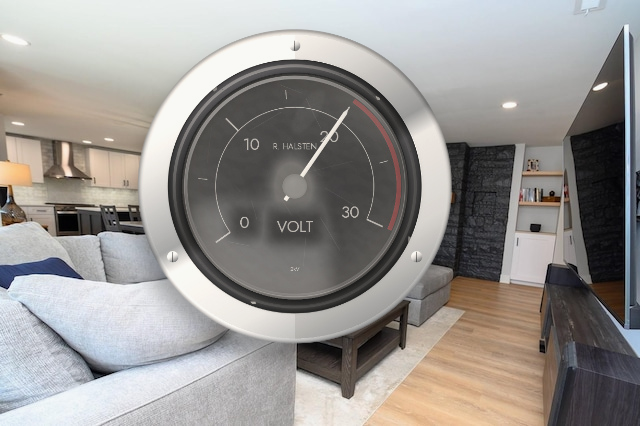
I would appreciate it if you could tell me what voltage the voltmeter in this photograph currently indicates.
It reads 20 V
